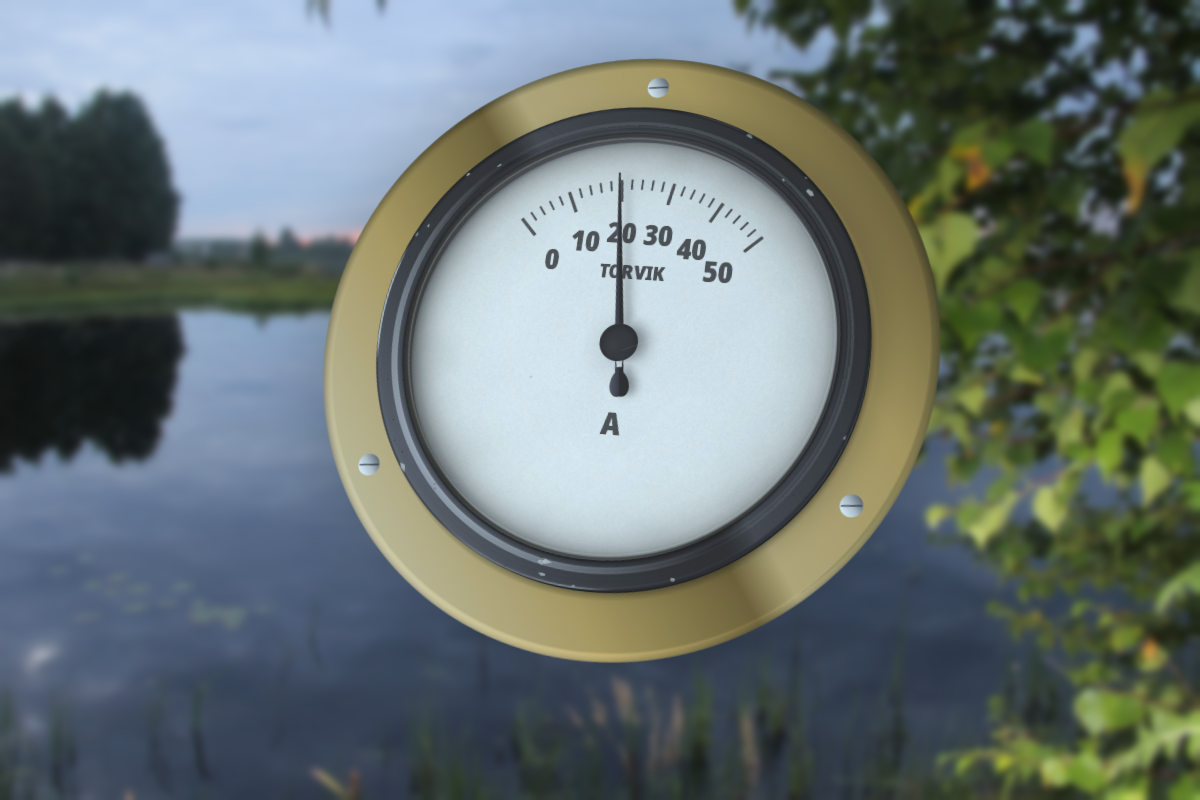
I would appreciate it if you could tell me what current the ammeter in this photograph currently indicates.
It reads 20 A
